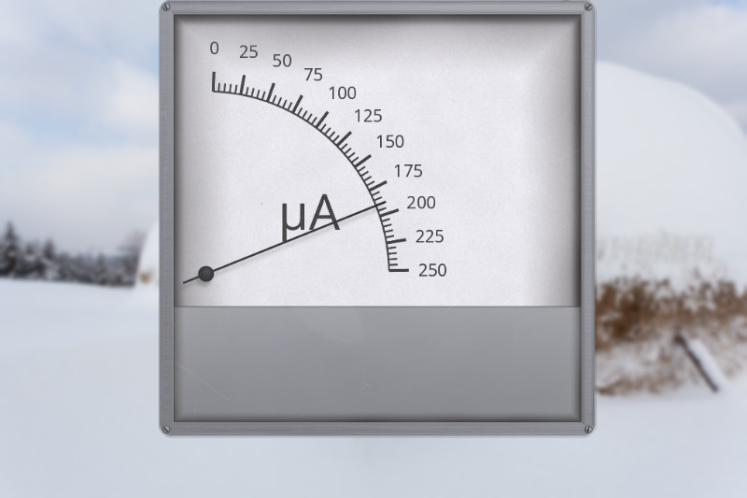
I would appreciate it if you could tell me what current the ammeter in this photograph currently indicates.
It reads 190 µA
